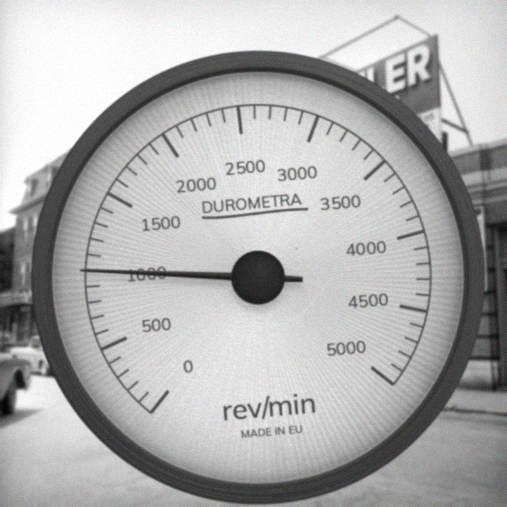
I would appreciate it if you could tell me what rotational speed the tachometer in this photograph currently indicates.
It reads 1000 rpm
